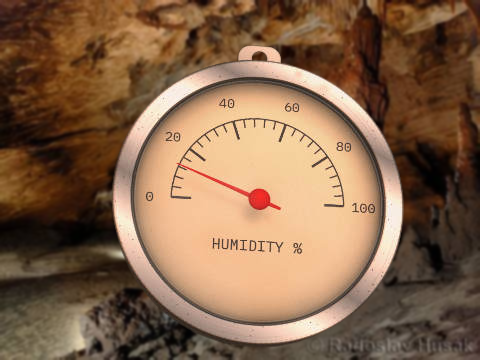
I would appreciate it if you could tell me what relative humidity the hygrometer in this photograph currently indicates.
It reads 12 %
